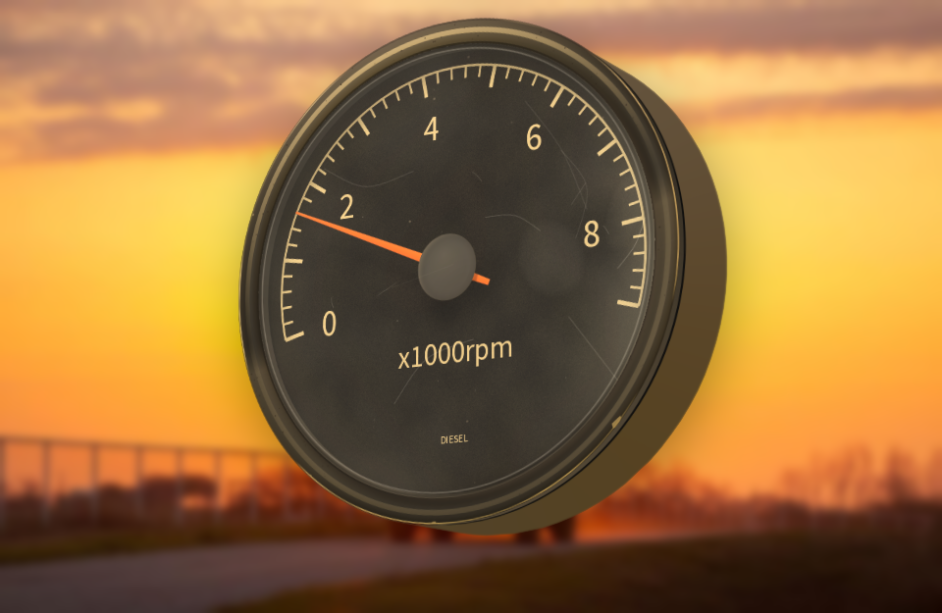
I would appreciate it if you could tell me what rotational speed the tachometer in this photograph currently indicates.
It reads 1600 rpm
